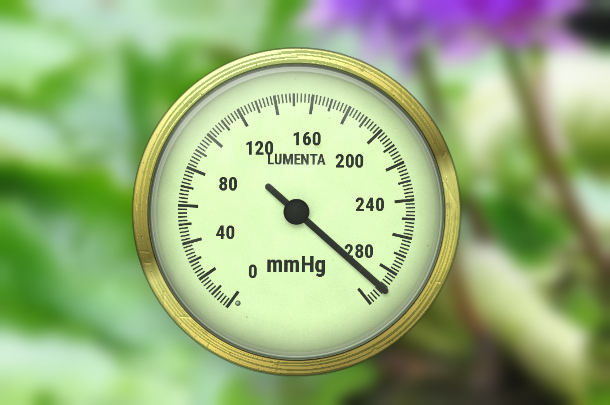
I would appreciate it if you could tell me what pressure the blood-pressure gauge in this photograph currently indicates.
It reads 290 mmHg
